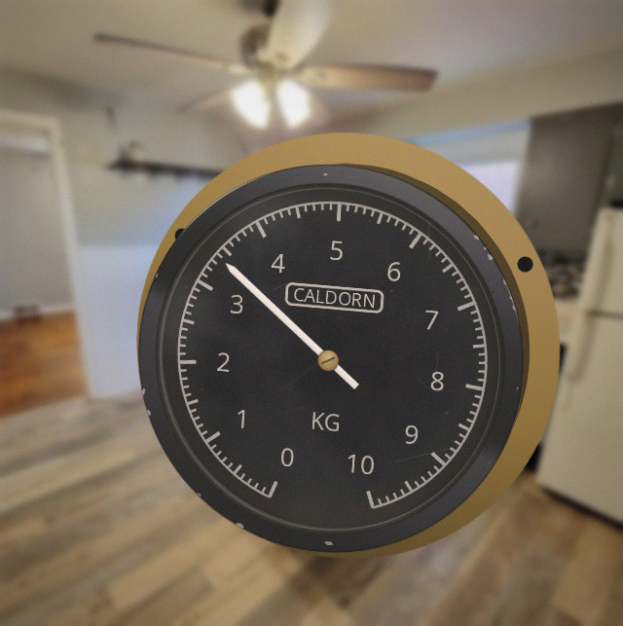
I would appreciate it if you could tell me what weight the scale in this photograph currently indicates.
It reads 3.4 kg
